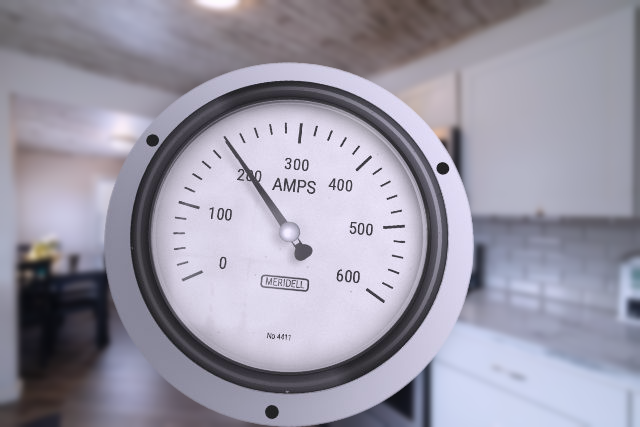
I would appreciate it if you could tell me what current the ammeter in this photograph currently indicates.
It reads 200 A
